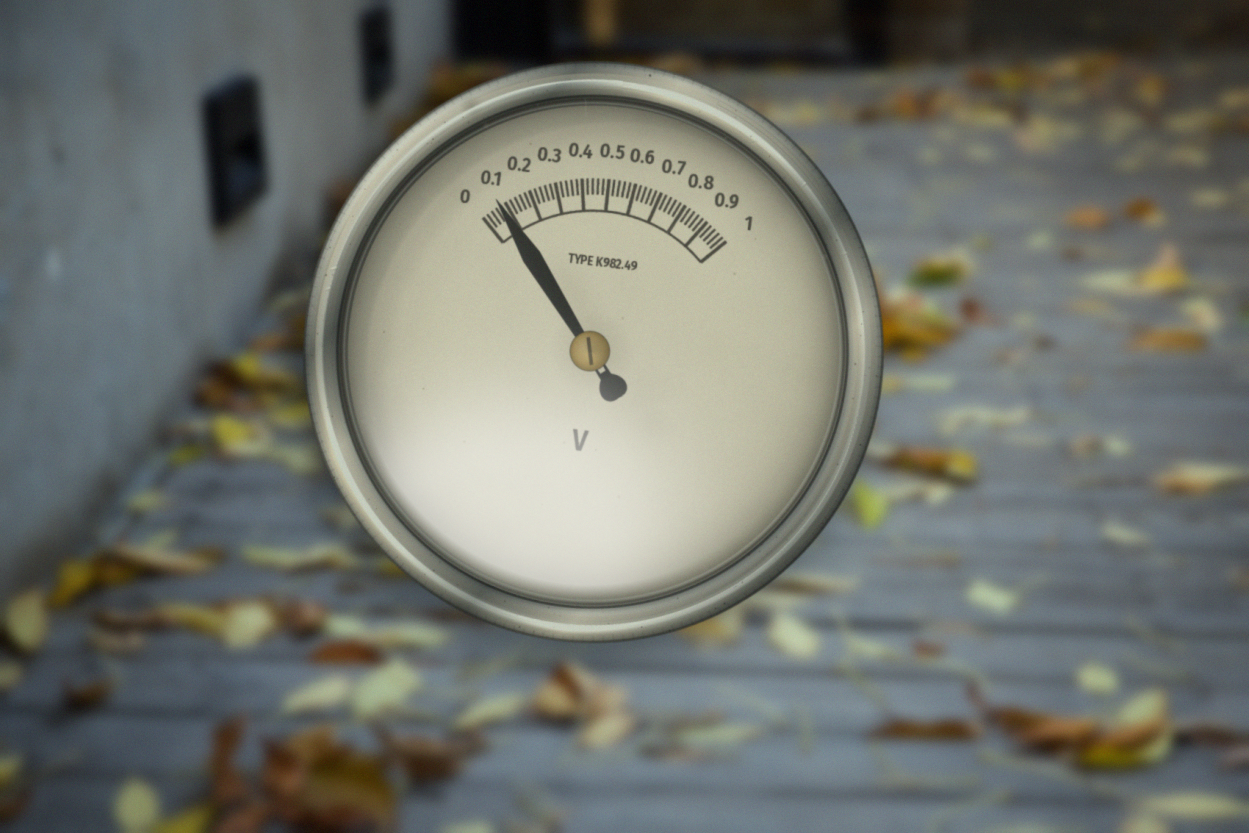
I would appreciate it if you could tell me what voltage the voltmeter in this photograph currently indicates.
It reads 0.08 V
